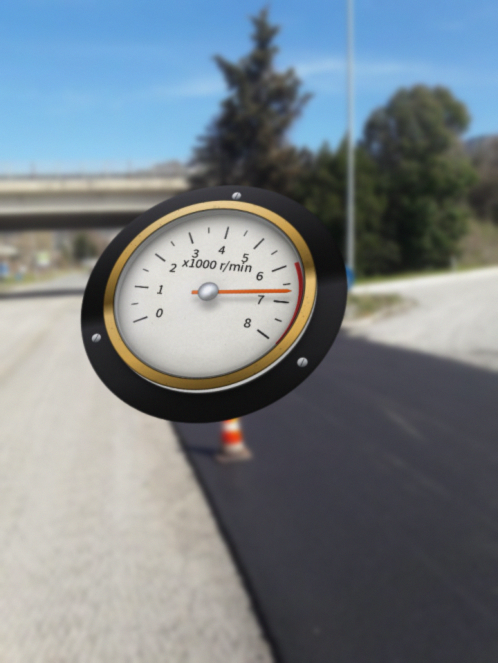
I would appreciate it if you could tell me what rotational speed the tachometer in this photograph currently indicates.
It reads 6750 rpm
